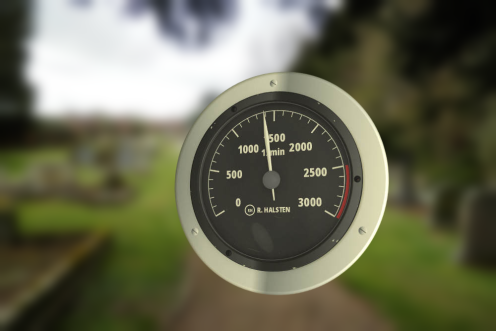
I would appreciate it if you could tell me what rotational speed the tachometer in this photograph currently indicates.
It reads 1400 rpm
